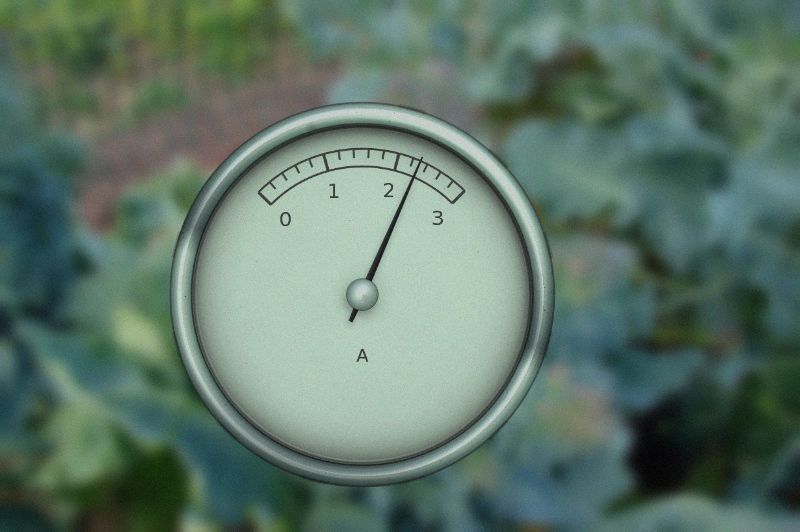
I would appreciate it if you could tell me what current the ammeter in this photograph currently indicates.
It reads 2.3 A
